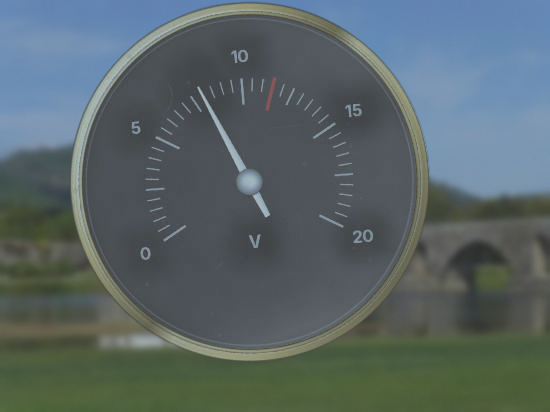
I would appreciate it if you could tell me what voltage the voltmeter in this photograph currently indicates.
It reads 8 V
